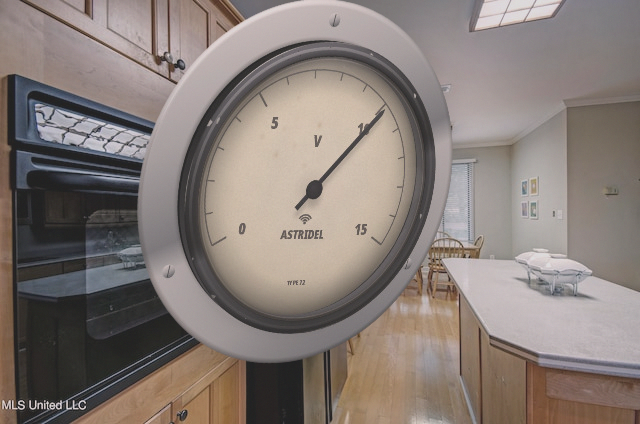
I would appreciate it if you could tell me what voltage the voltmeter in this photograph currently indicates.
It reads 10 V
